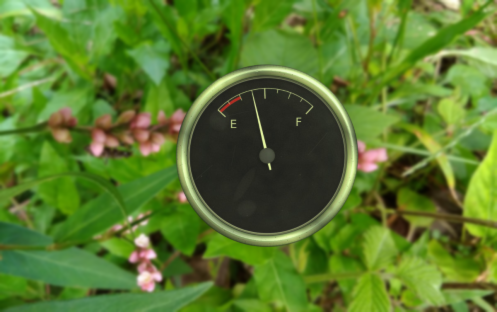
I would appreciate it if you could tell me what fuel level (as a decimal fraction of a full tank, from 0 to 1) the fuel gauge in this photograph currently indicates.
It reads 0.375
